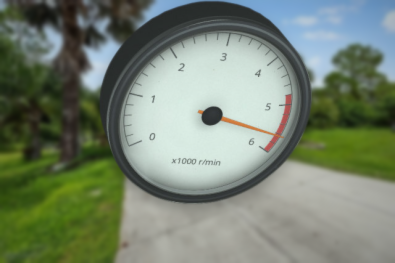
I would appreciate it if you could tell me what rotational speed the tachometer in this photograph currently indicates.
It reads 5600 rpm
